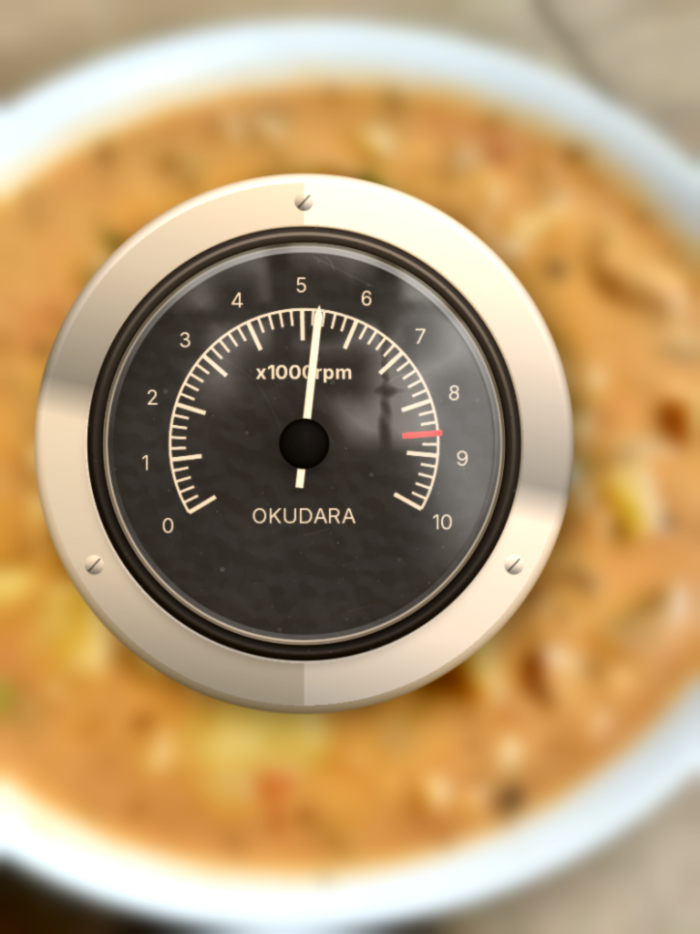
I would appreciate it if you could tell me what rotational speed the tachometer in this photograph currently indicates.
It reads 5300 rpm
